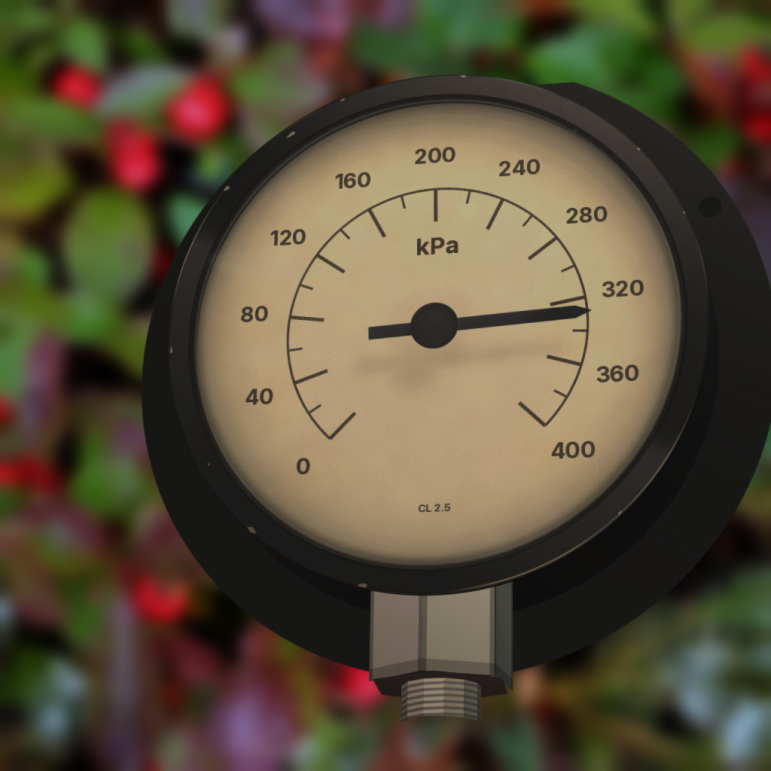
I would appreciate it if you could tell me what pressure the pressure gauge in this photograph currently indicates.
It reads 330 kPa
